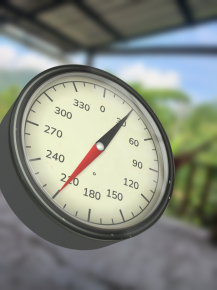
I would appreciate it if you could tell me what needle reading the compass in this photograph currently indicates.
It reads 210 °
